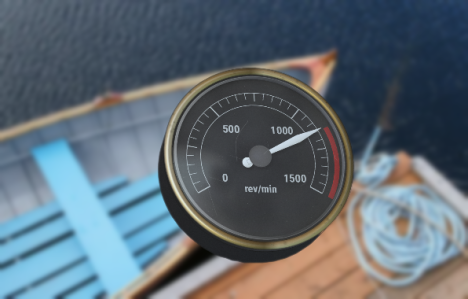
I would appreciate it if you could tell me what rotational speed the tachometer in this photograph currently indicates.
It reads 1150 rpm
